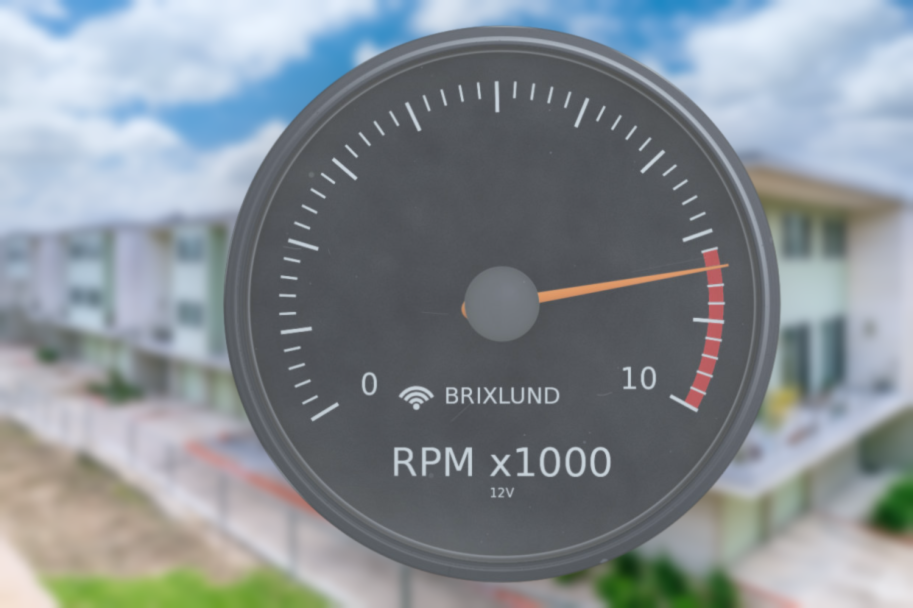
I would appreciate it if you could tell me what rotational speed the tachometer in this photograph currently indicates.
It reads 8400 rpm
